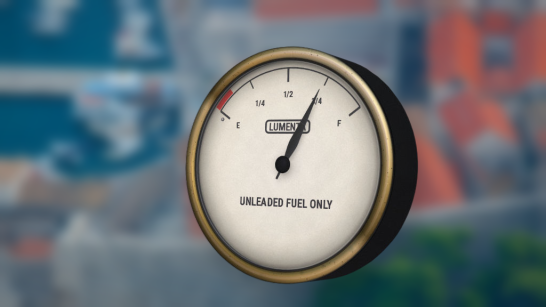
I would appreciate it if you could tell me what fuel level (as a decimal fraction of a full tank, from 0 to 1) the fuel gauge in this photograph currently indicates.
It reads 0.75
